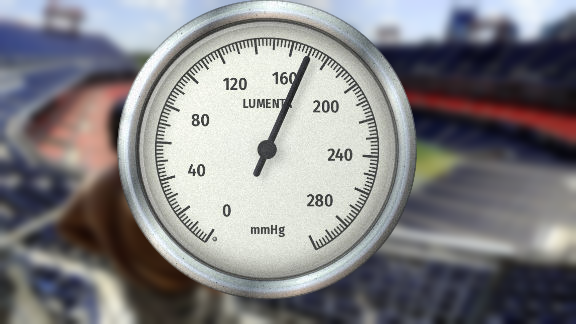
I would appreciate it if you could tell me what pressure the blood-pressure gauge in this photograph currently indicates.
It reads 170 mmHg
